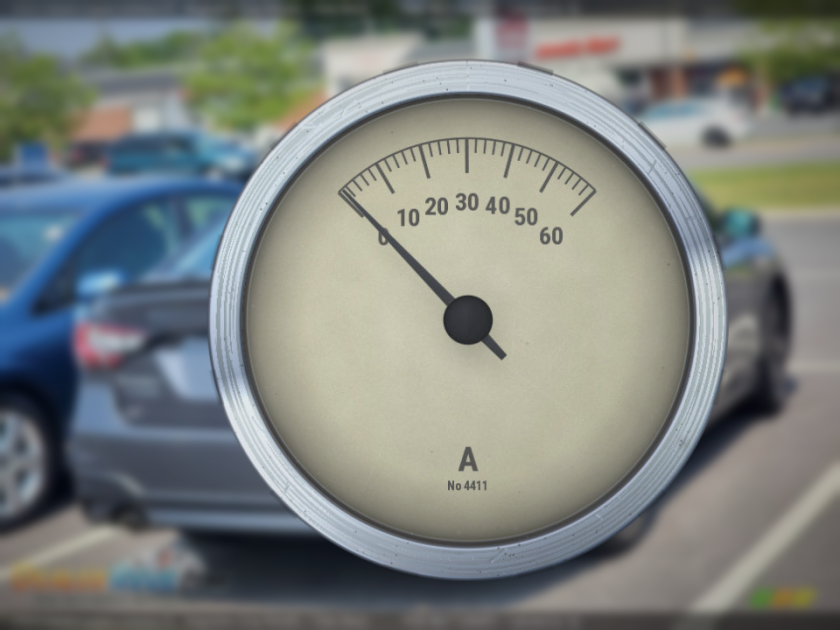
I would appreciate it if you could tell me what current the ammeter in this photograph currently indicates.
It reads 1 A
